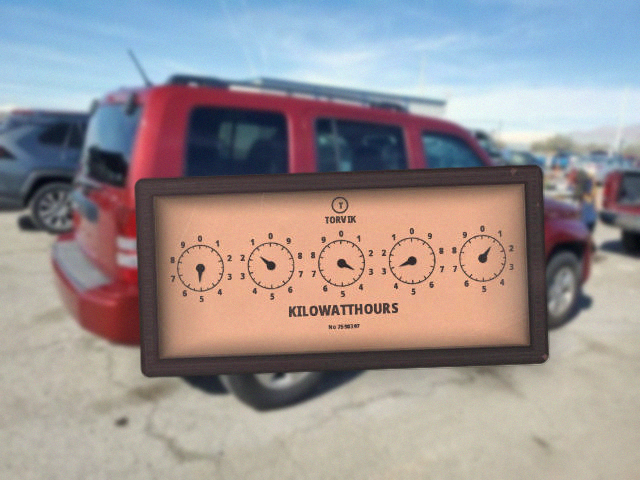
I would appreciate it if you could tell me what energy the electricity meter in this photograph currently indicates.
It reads 51331 kWh
